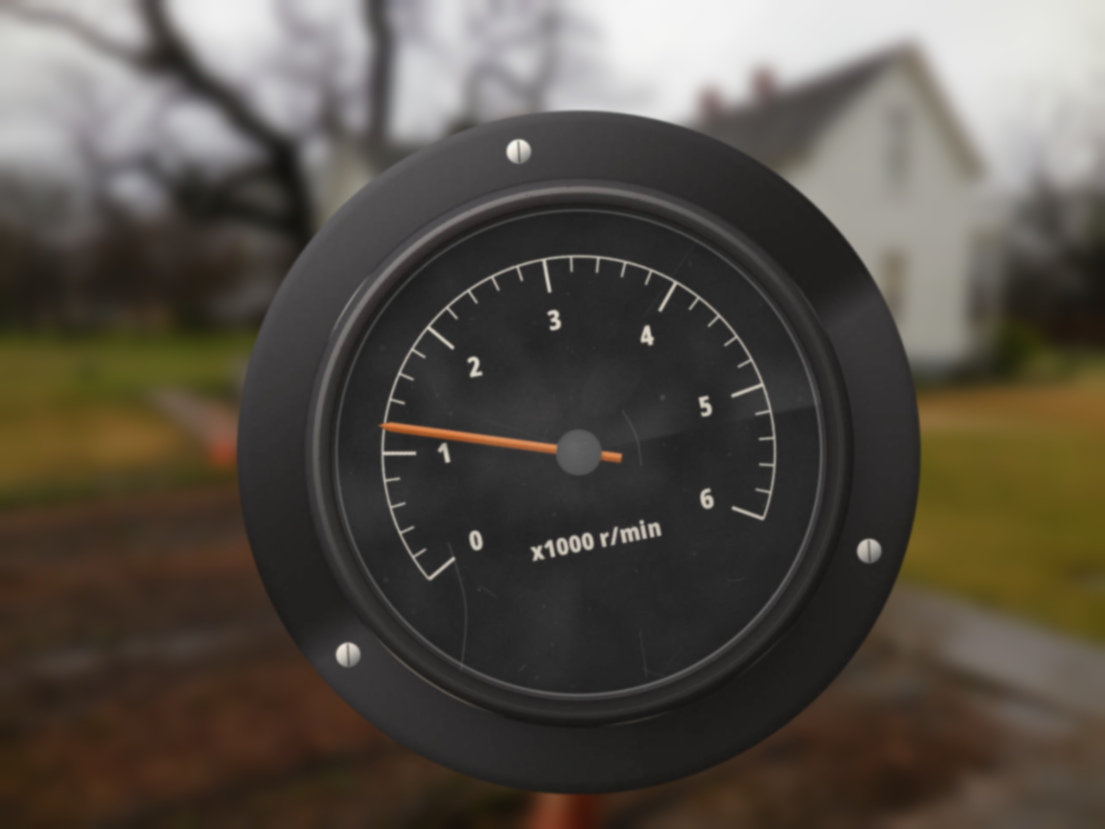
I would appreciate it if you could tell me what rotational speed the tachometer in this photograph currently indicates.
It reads 1200 rpm
